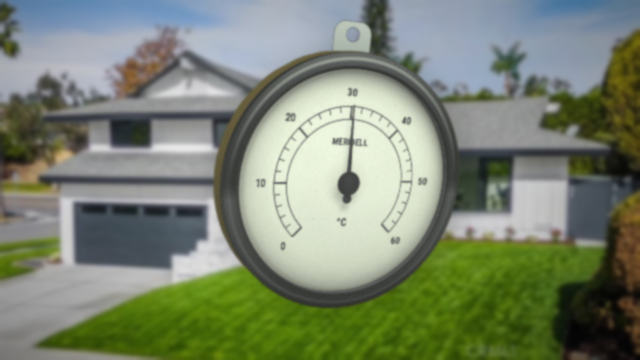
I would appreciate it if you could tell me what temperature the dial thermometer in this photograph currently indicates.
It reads 30 °C
